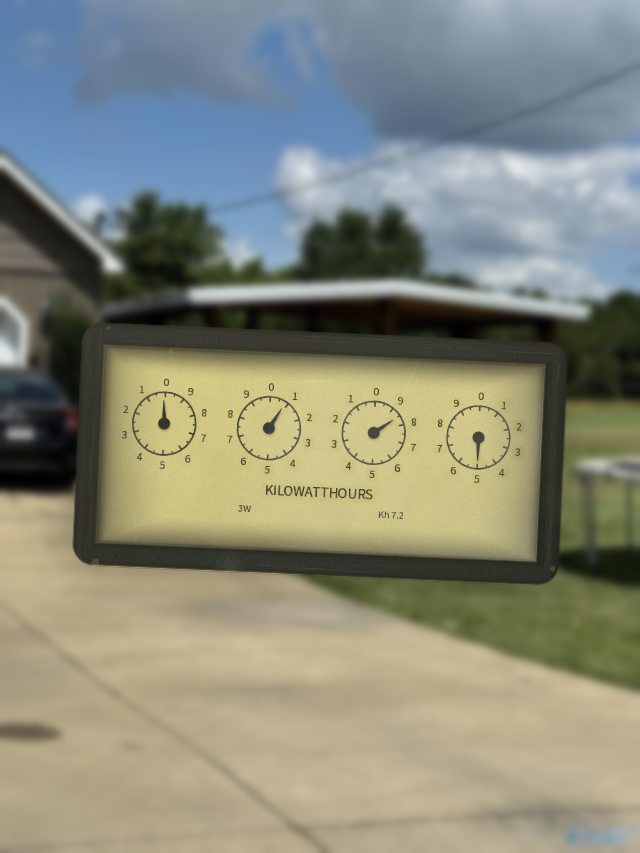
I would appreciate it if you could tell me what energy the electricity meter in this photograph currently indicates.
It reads 85 kWh
